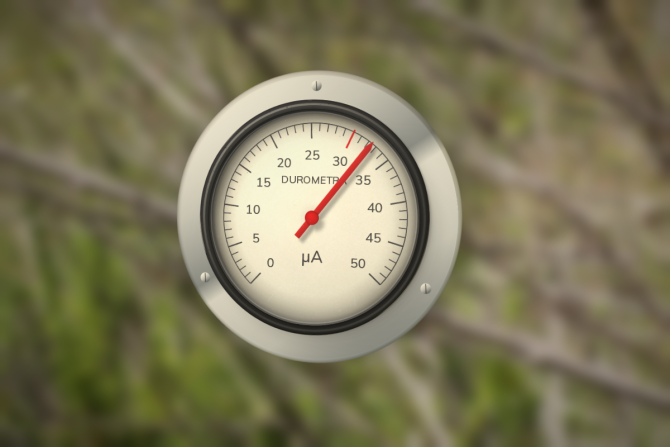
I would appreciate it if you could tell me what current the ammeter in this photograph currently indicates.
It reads 32.5 µA
